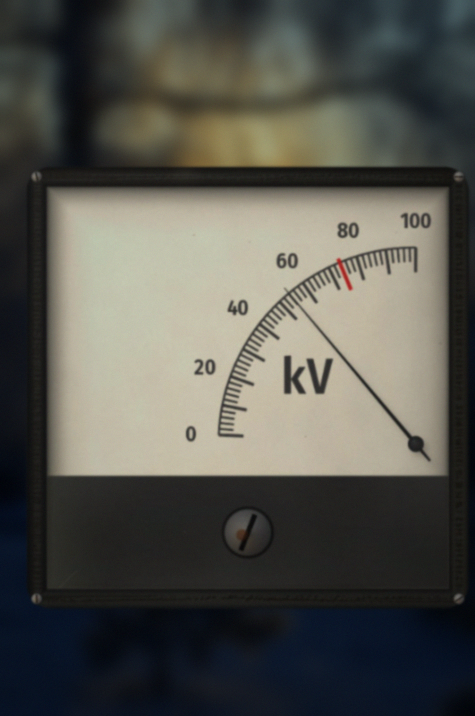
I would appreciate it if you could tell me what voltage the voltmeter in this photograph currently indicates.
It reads 54 kV
